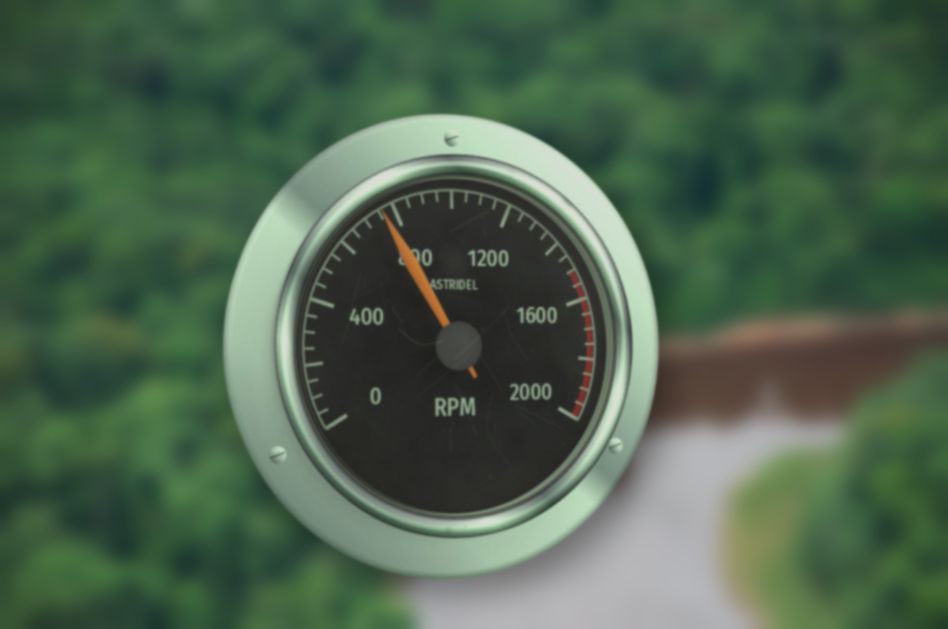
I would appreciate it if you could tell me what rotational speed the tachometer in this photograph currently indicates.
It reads 750 rpm
